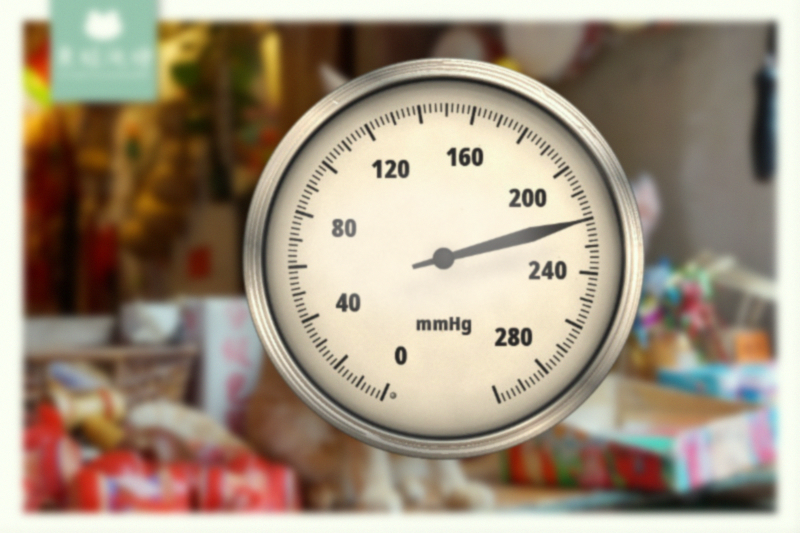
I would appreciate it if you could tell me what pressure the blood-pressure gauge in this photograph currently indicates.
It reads 220 mmHg
